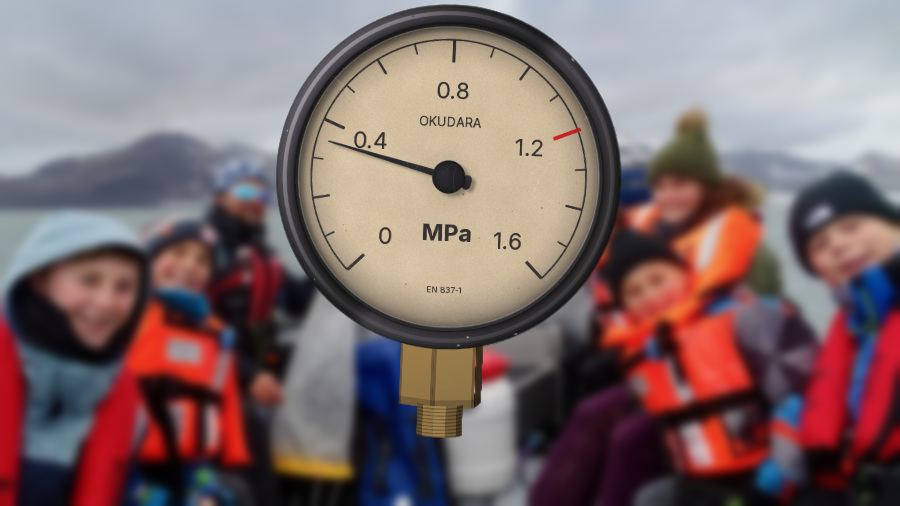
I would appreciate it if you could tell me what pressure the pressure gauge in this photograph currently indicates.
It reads 0.35 MPa
